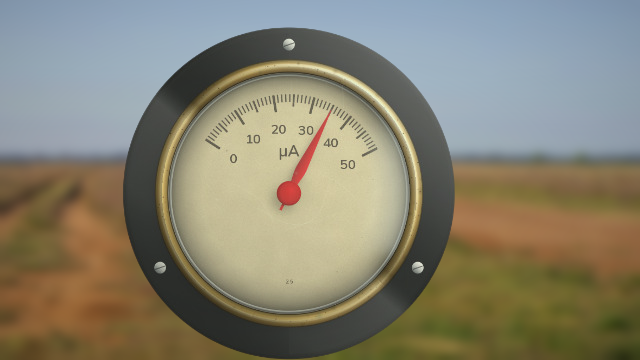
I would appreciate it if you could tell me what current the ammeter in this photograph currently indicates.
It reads 35 µA
